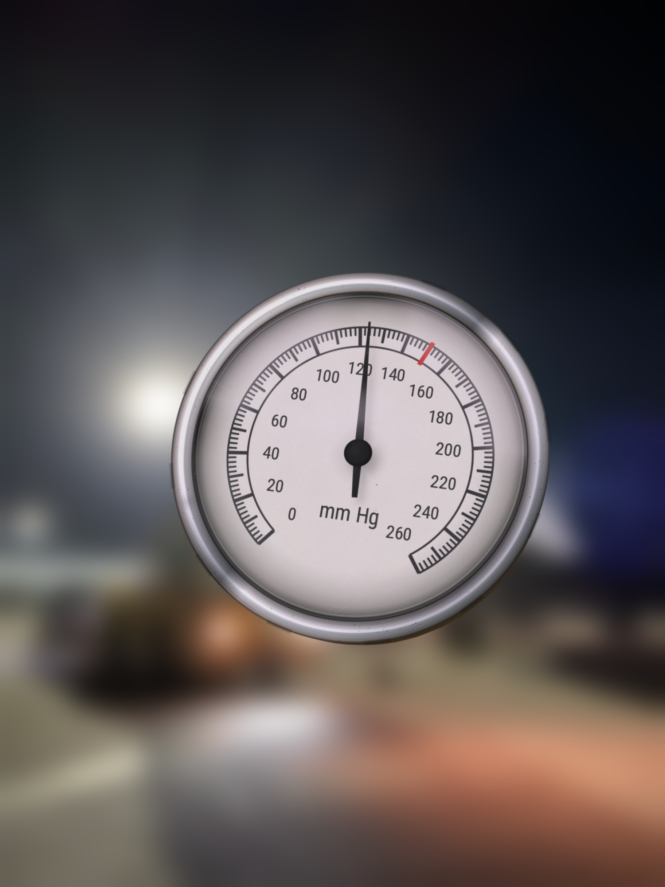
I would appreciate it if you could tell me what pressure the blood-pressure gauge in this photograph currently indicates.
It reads 124 mmHg
